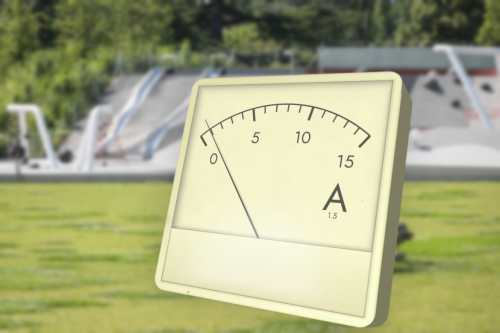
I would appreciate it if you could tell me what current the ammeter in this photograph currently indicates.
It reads 1 A
